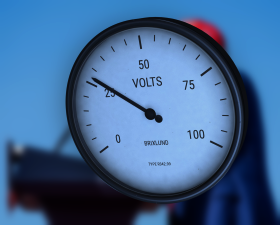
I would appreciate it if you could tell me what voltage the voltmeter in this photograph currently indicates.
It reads 27.5 V
